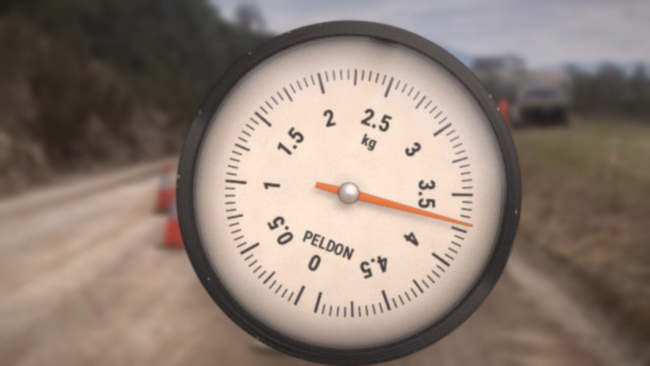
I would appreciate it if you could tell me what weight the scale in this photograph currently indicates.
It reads 3.7 kg
